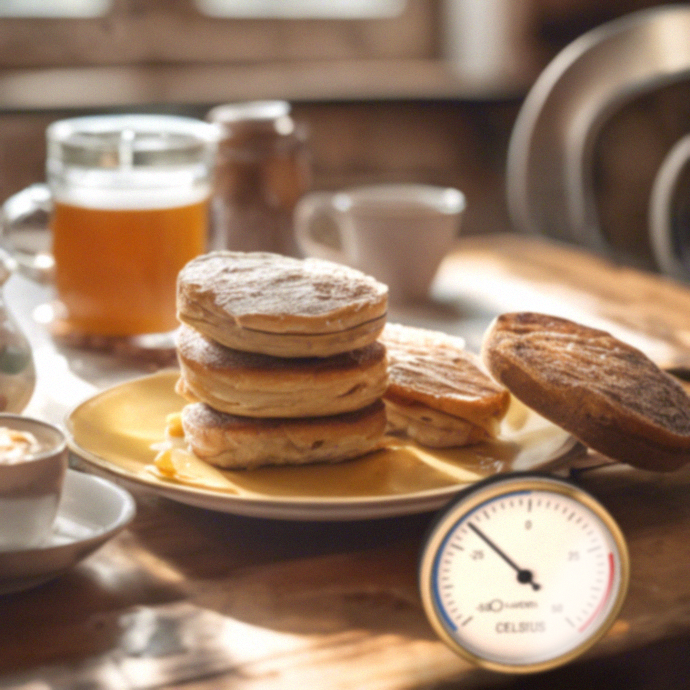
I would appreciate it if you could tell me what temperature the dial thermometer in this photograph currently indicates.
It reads -17.5 °C
